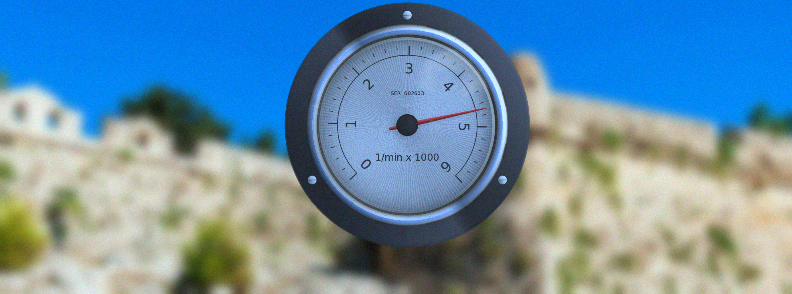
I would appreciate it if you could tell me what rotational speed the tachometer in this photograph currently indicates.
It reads 4700 rpm
